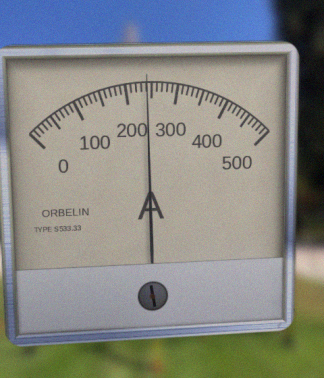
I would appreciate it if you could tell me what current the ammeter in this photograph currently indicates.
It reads 240 A
